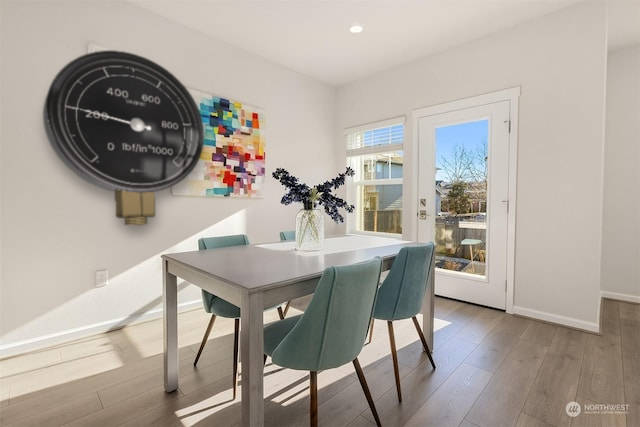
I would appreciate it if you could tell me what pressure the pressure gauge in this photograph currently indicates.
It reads 200 psi
